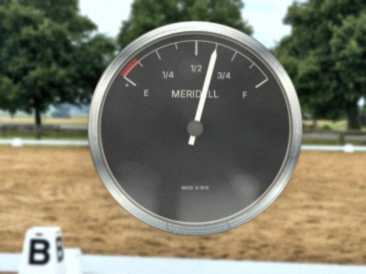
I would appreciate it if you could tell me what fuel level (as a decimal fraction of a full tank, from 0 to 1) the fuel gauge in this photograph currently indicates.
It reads 0.625
